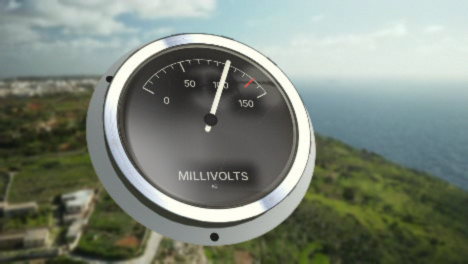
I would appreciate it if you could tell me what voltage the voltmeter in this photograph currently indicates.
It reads 100 mV
